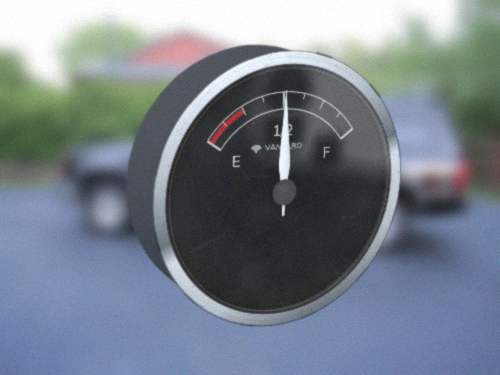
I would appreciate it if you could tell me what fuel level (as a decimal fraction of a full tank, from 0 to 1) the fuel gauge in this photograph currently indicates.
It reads 0.5
